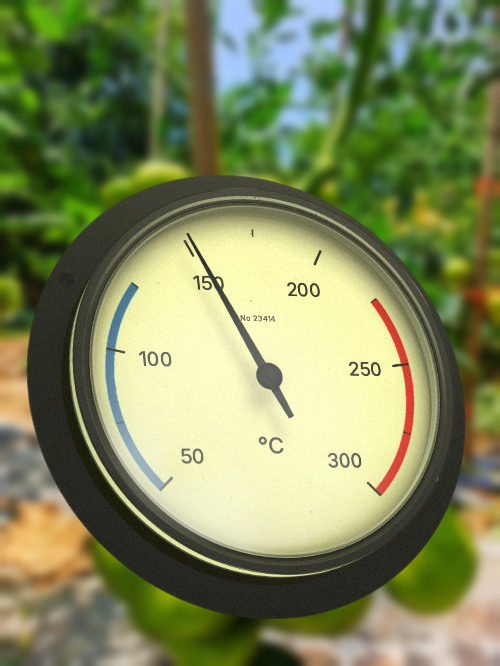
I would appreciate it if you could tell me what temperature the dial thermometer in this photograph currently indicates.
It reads 150 °C
